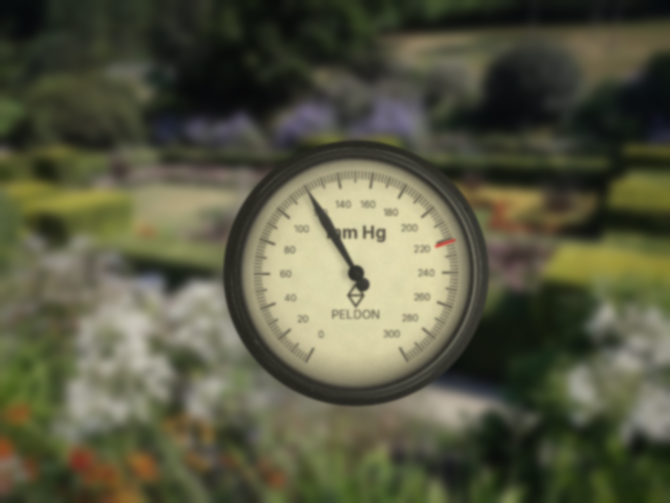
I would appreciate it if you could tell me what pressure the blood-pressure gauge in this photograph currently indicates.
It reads 120 mmHg
